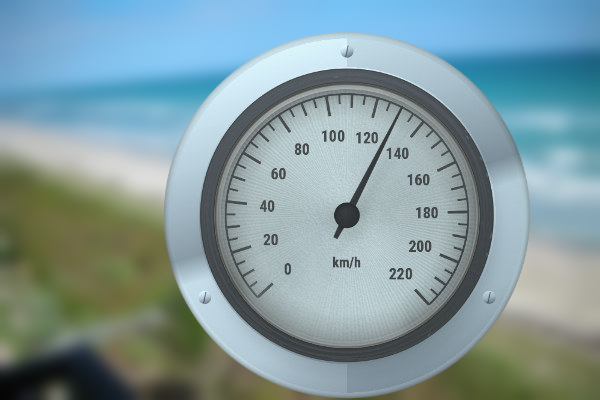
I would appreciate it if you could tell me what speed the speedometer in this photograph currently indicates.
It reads 130 km/h
